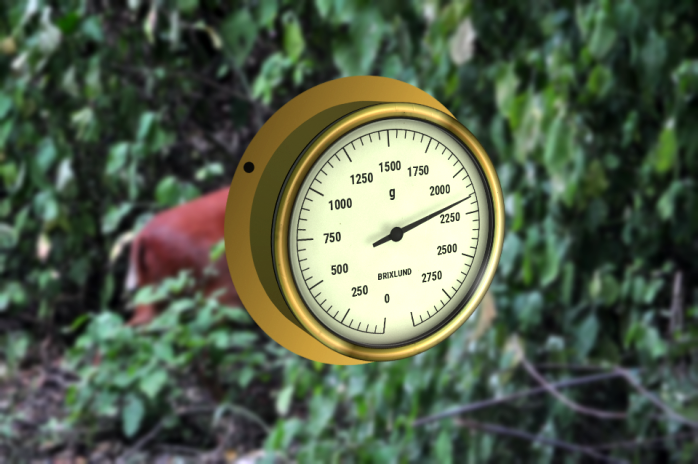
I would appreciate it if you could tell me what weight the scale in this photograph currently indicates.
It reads 2150 g
